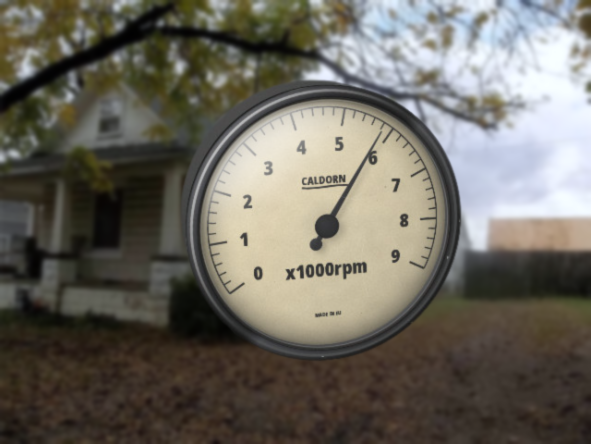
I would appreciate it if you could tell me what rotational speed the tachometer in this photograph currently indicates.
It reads 5800 rpm
